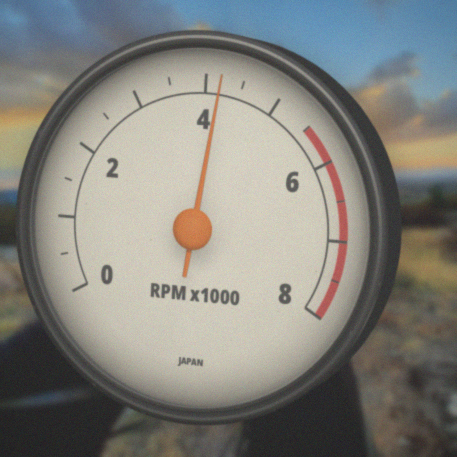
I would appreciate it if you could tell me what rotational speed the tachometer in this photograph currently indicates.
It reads 4250 rpm
